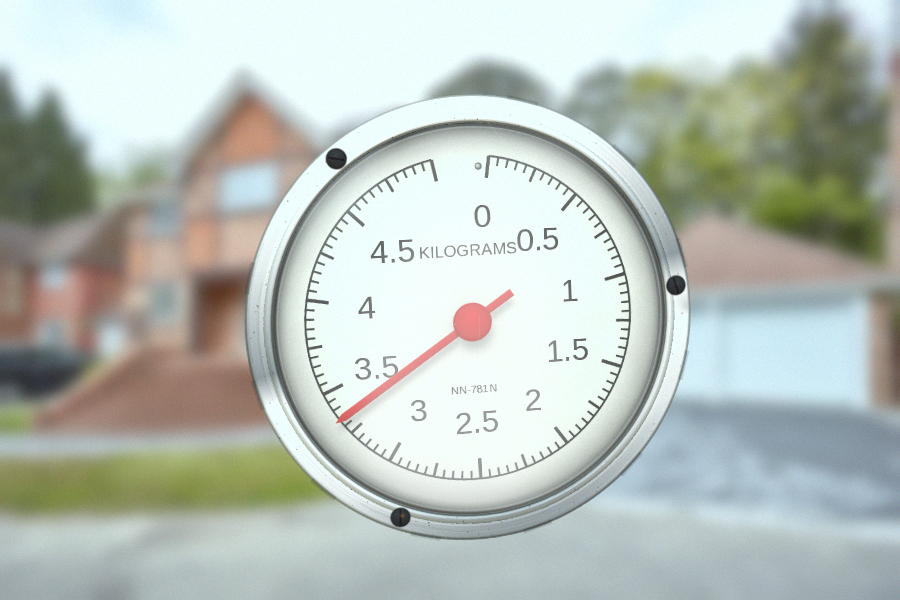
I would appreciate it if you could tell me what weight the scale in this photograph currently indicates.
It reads 3.35 kg
